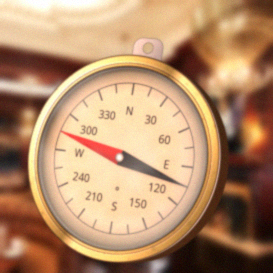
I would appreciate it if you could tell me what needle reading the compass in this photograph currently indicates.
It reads 285 °
